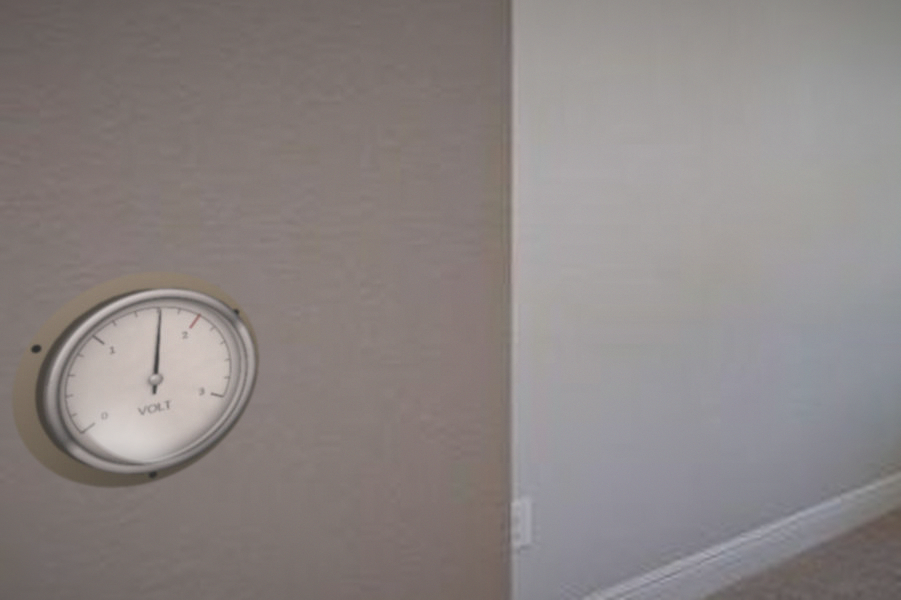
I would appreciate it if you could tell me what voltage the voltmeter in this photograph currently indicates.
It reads 1.6 V
